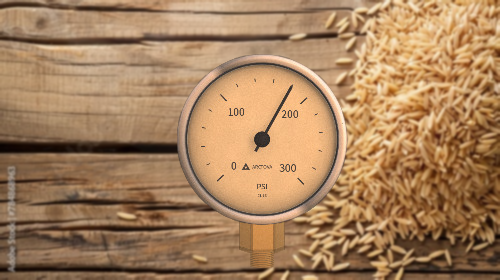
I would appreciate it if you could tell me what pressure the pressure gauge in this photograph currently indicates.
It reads 180 psi
